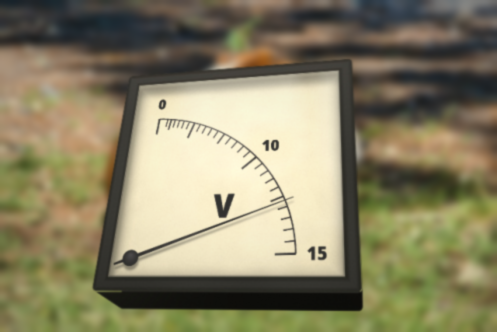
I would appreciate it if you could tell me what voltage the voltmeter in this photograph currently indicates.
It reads 12.75 V
